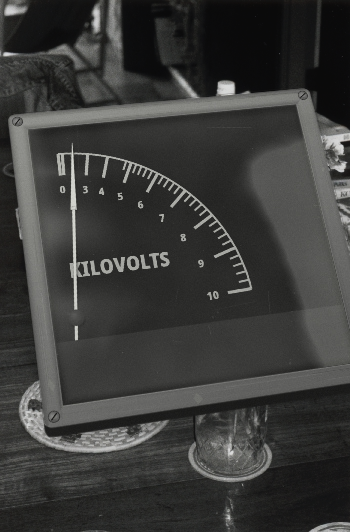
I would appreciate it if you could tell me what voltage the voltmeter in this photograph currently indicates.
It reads 2 kV
